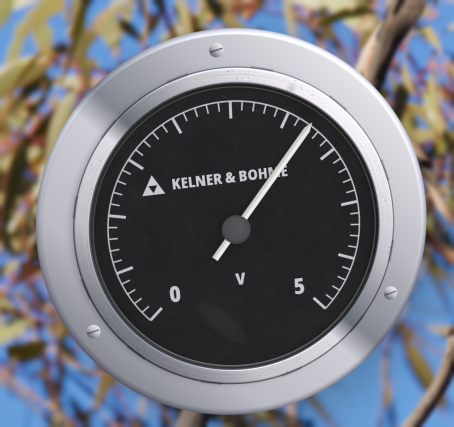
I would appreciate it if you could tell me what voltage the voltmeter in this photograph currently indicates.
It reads 3.2 V
